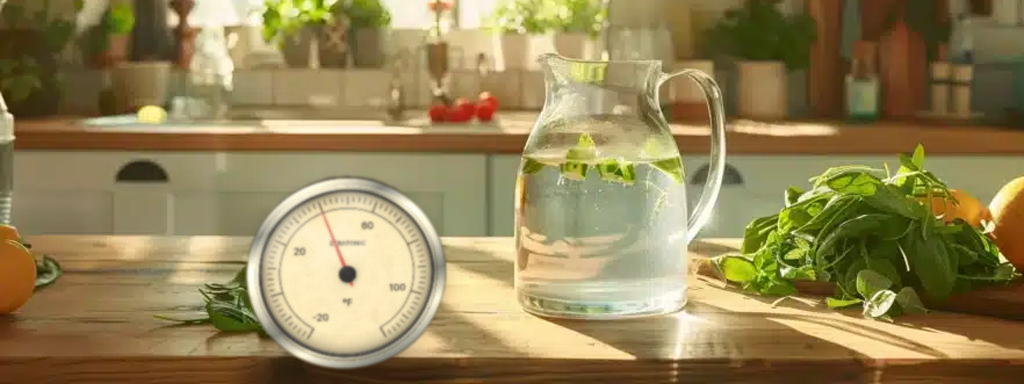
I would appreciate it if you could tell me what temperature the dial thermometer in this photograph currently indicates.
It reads 40 °F
